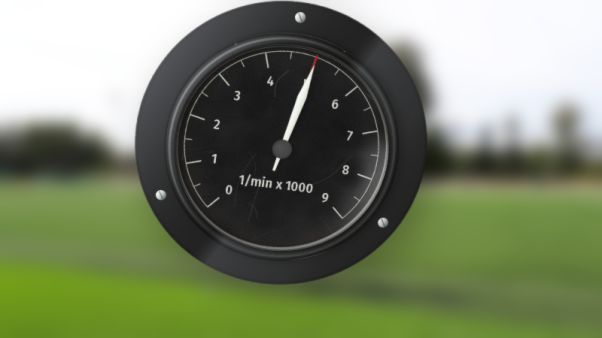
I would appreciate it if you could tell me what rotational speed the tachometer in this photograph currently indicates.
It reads 5000 rpm
